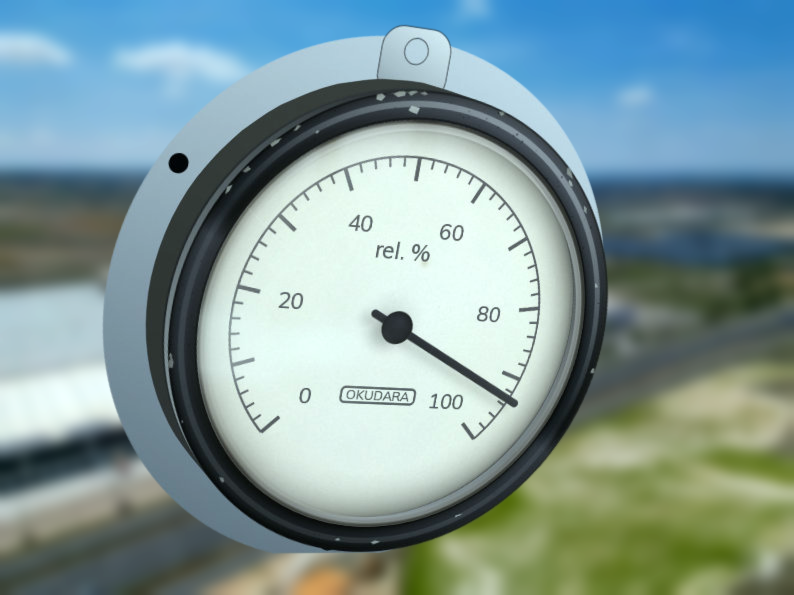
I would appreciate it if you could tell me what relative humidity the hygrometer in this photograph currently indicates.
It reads 93 %
